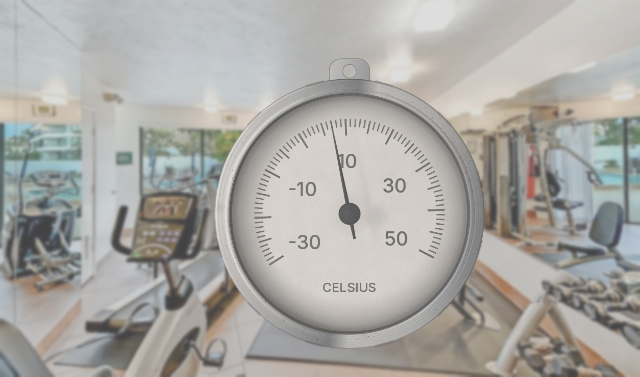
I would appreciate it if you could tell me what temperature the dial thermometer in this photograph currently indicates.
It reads 7 °C
